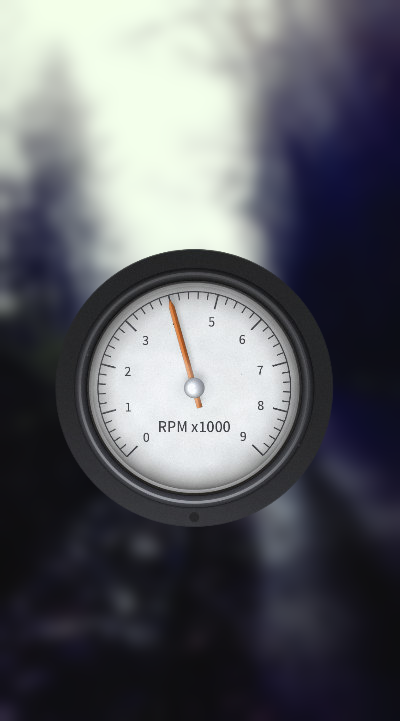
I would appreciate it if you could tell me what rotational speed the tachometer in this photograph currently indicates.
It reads 4000 rpm
